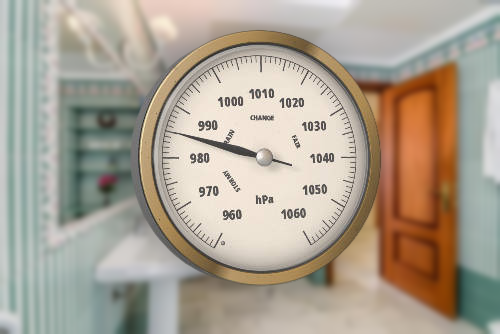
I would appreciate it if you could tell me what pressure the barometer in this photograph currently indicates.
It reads 985 hPa
